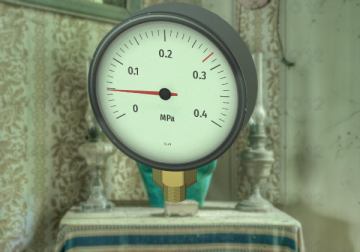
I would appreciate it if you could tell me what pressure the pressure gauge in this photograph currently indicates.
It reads 0.05 MPa
